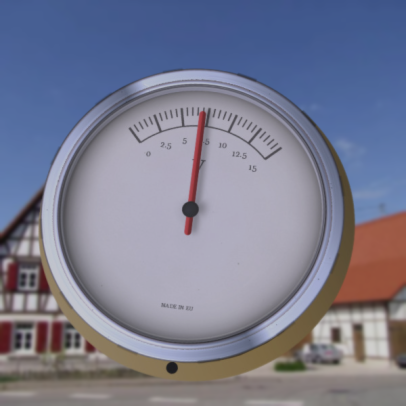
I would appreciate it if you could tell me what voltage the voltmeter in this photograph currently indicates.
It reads 7 V
